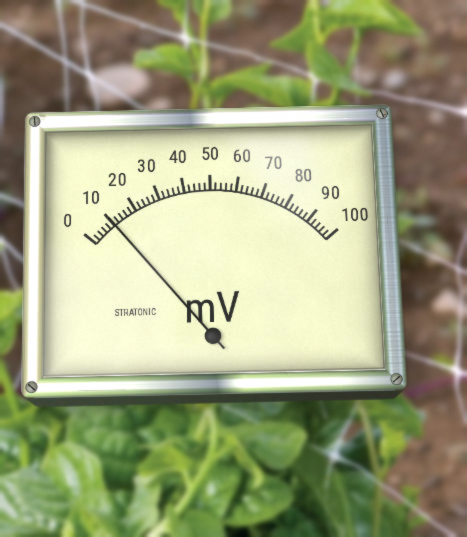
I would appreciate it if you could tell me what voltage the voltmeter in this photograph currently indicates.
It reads 10 mV
